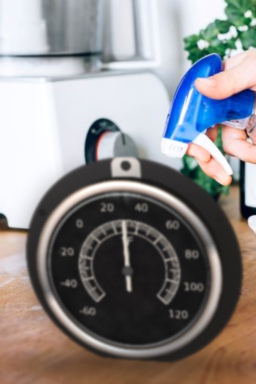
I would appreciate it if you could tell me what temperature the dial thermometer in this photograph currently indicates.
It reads 30 °F
